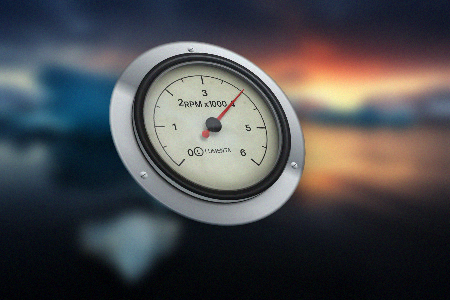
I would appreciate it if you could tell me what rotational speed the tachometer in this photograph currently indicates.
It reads 4000 rpm
